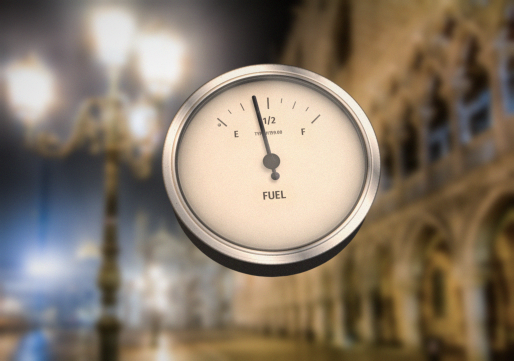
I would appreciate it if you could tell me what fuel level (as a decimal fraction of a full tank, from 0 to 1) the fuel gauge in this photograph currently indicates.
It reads 0.375
